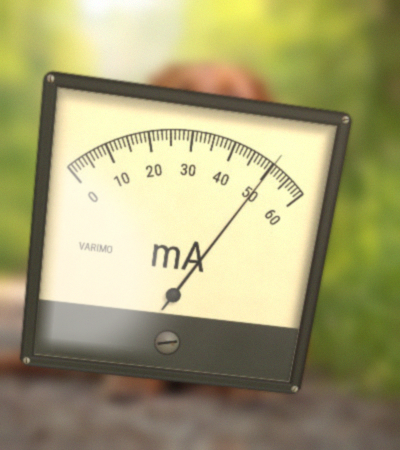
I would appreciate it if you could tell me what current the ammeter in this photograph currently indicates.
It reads 50 mA
